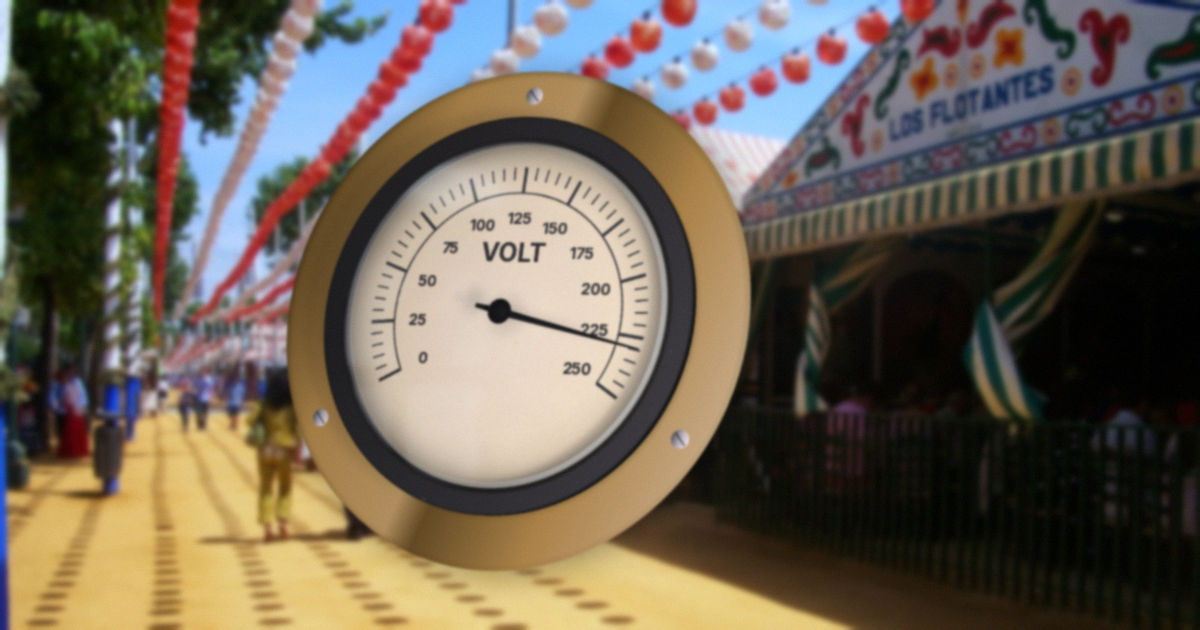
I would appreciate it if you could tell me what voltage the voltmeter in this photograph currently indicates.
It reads 230 V
